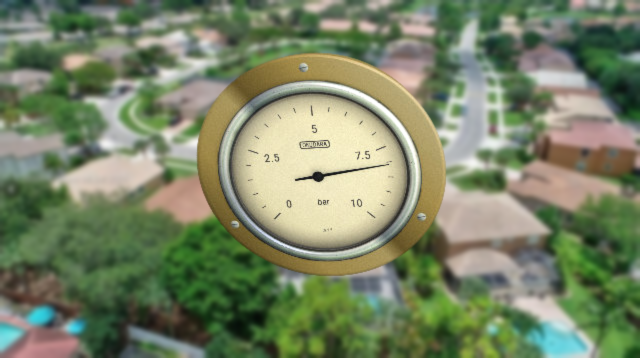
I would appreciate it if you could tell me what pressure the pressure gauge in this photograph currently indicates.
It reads 8 bar
